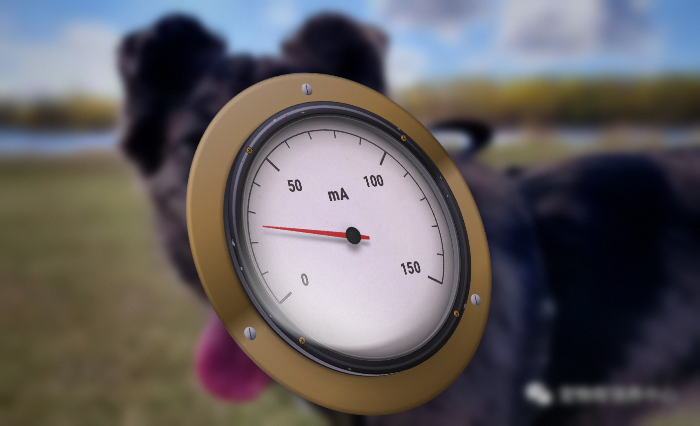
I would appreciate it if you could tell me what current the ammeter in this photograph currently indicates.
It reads 25 mA
